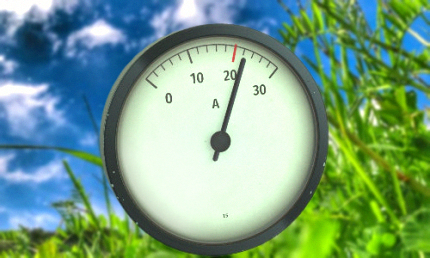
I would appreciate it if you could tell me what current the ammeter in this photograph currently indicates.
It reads 22 A
